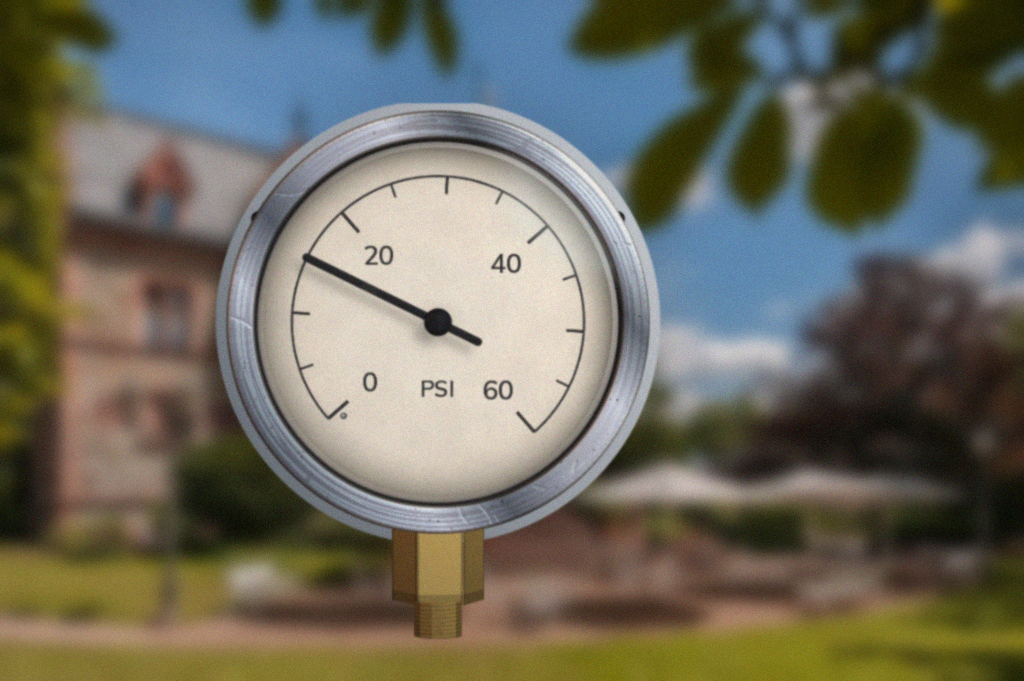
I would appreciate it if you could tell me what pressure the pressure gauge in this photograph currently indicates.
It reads 15 psi
